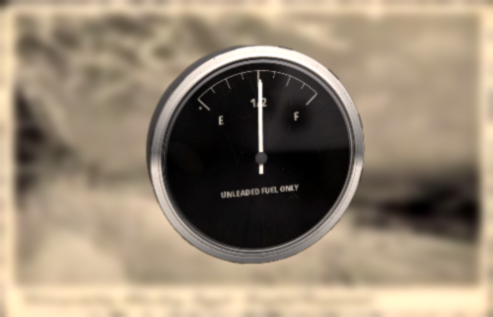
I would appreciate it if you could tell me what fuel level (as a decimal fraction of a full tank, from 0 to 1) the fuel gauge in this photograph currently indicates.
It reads 0.5
